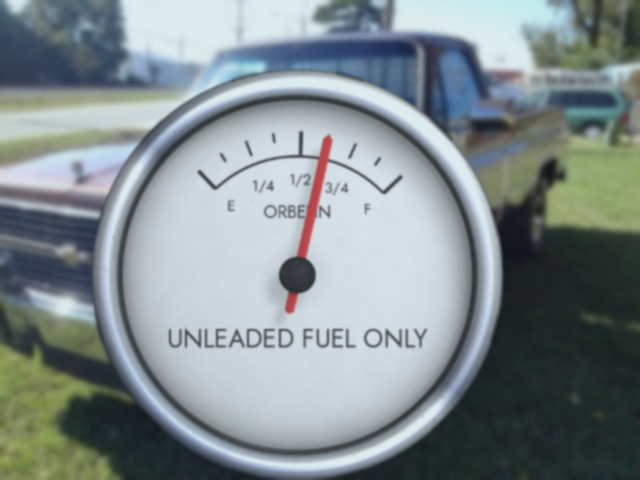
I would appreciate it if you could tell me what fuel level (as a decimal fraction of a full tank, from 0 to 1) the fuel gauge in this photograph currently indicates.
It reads 0.625
